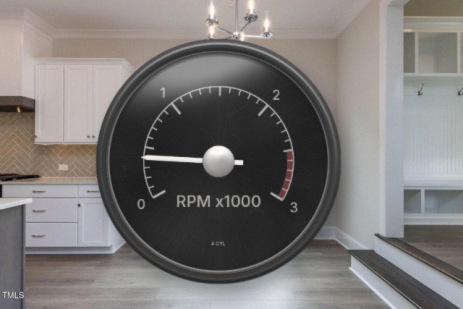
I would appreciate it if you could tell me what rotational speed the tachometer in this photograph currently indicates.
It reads 400 rpm
